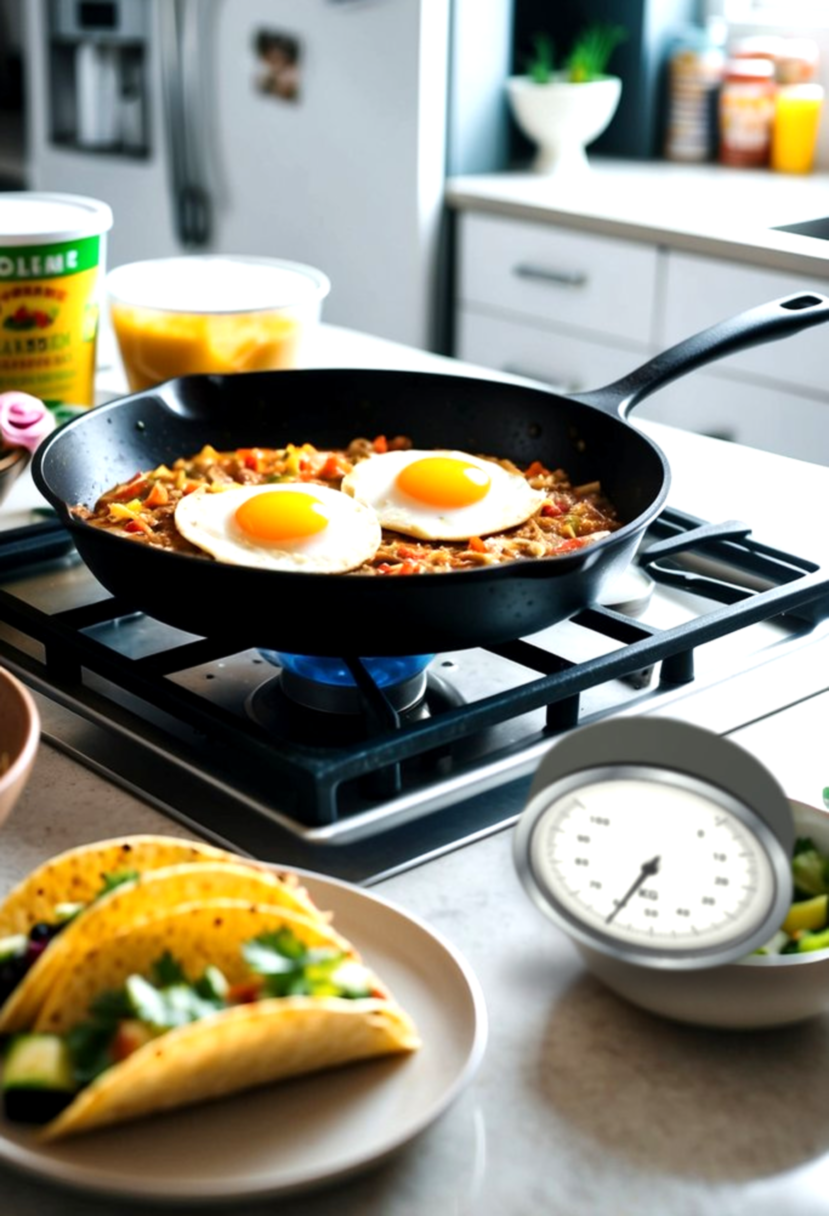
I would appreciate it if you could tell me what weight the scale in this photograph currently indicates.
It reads 60 kg
